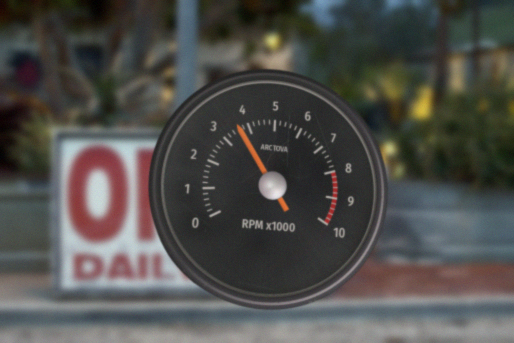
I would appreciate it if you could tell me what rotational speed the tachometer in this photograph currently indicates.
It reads 3600 rpm
